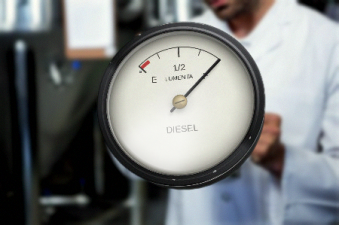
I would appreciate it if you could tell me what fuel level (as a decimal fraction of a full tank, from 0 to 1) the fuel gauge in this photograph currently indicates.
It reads 1
